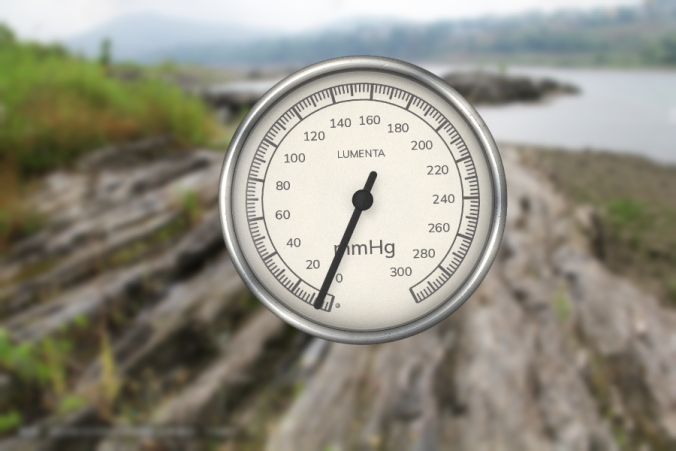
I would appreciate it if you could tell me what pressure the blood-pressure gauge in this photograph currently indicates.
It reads 6 mmHg
